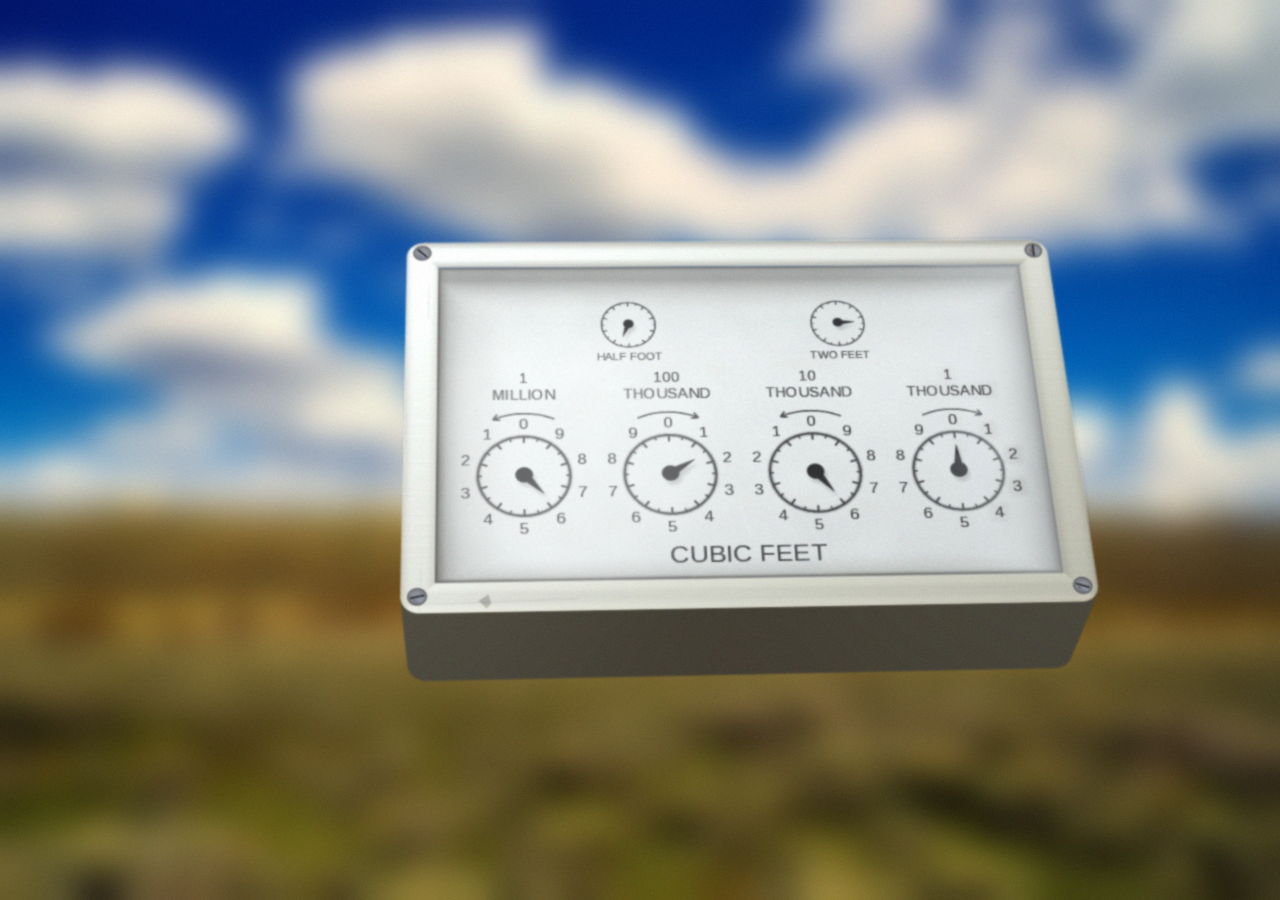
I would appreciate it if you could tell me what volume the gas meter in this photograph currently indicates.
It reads 616000 ft³
